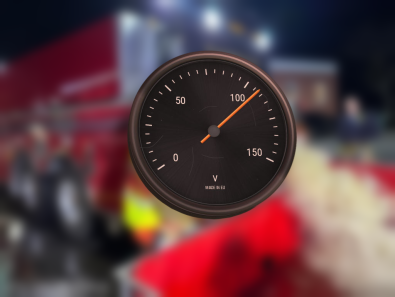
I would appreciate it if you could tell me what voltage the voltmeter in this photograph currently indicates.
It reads 107.5 V
